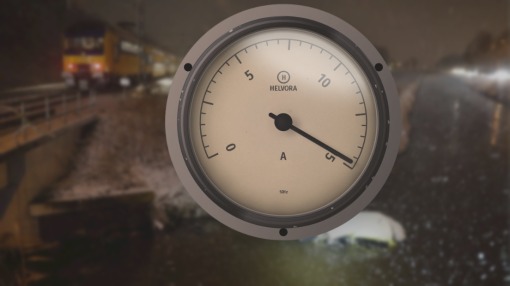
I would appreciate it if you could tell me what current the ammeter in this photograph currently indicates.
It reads 14.75 A
